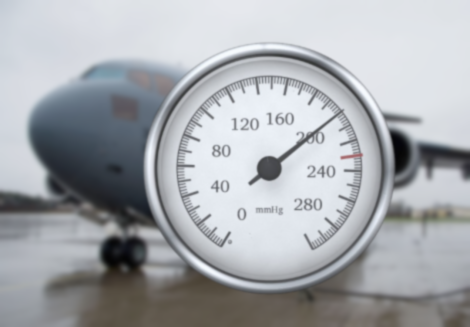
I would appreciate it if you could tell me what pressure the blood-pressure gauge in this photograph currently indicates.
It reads 200 mmHg
